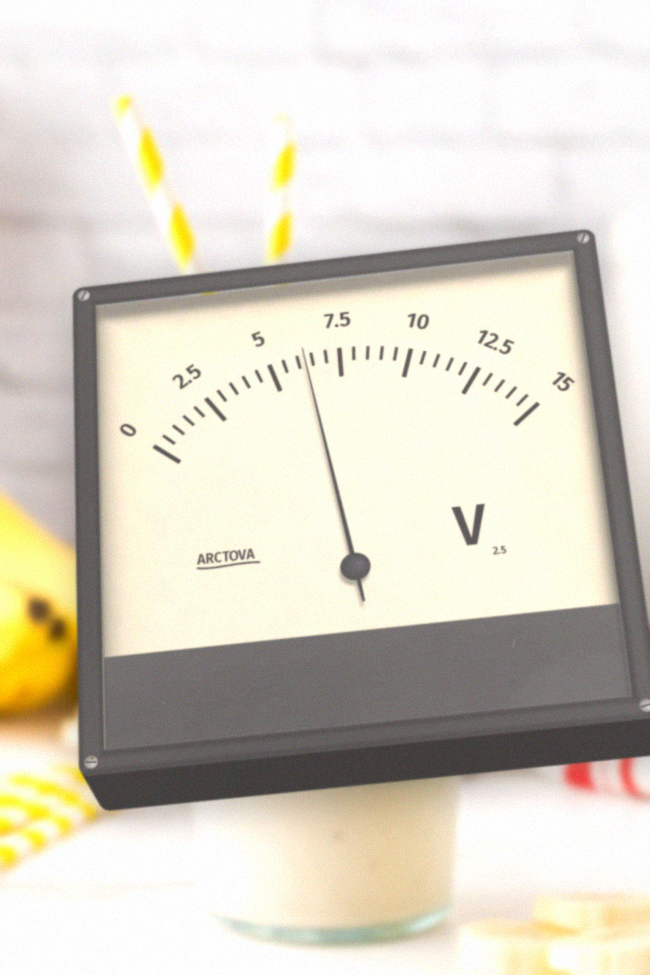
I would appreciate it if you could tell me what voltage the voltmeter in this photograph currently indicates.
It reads 6.25 V
